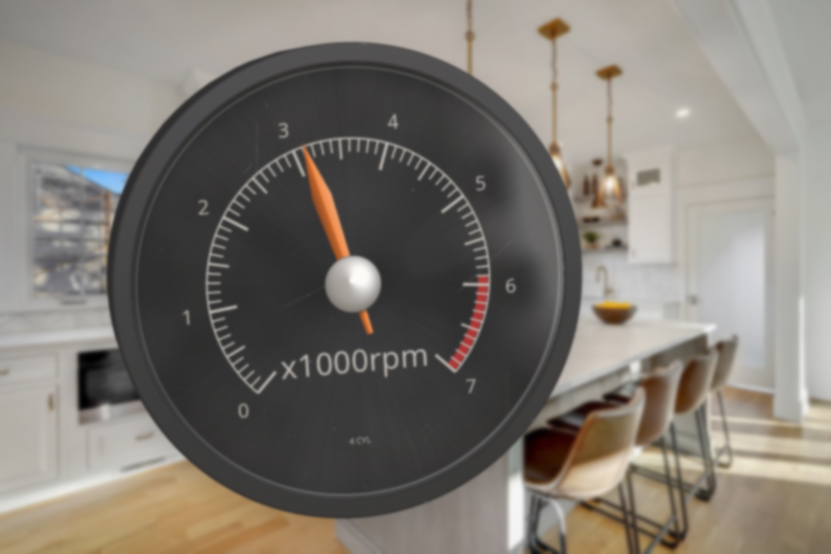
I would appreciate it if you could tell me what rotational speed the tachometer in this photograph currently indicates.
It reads 3100 rpm
